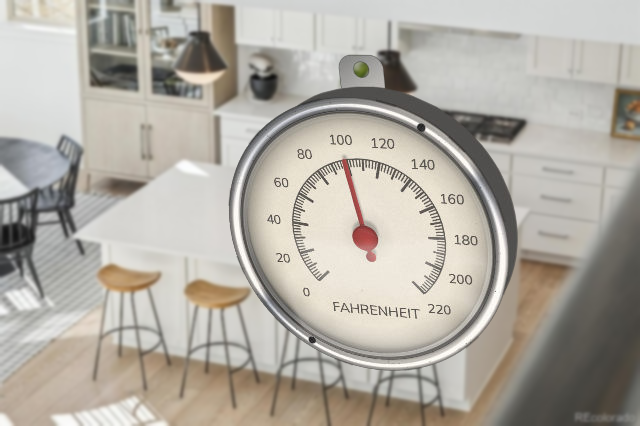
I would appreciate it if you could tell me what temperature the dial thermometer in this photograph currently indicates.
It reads 100 °F
